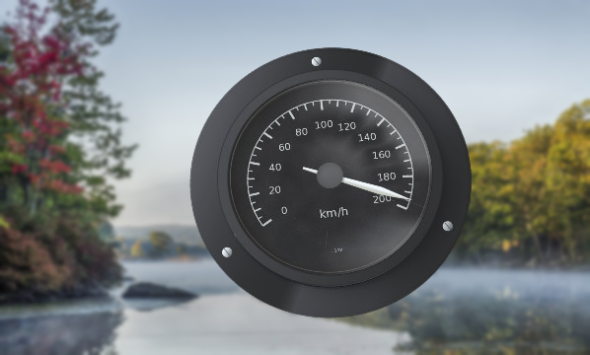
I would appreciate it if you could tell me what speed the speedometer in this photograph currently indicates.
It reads 195 km/h
